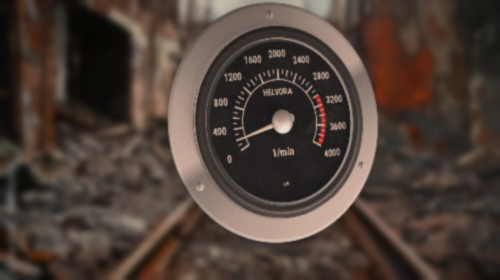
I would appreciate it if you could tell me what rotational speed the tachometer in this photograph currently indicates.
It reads 200 rpm
